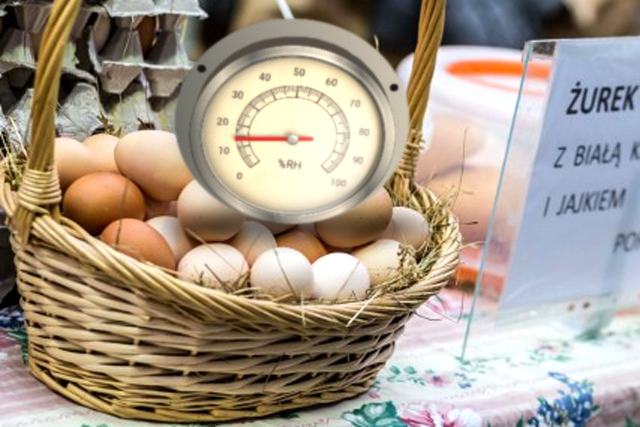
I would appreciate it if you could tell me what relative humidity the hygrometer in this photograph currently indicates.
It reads 15 %
